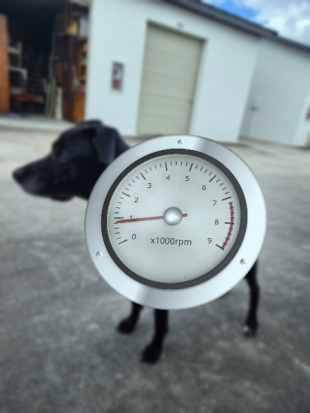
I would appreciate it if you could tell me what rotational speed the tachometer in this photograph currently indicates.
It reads 800 rpm
